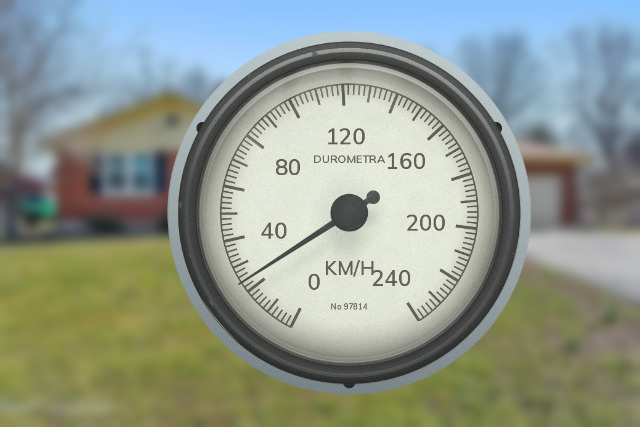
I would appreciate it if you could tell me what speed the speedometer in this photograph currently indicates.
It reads 24 km/h
